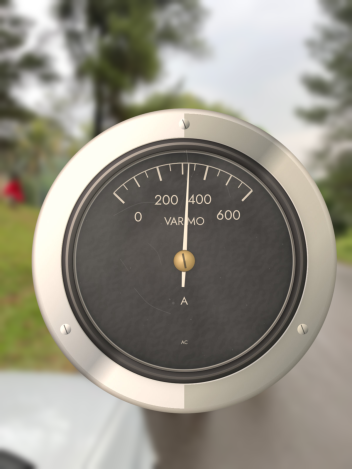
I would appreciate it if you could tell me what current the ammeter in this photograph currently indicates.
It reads 325 A
